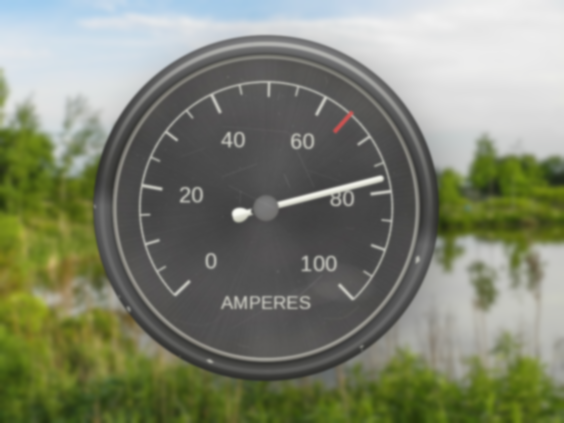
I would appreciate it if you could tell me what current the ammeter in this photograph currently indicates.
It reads 77.5 A
